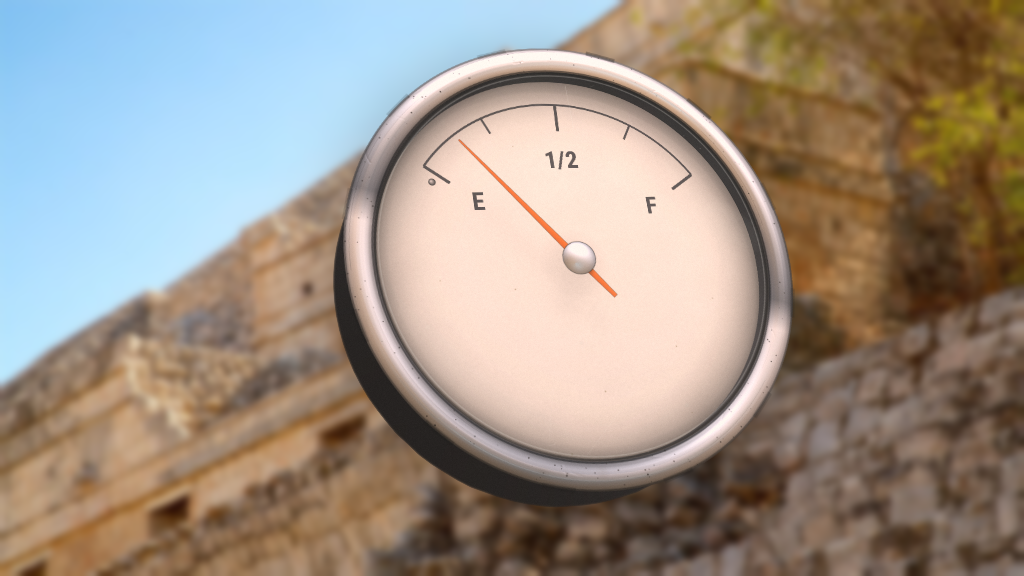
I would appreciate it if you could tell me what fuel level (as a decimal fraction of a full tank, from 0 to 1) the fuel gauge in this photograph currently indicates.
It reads 0.125
